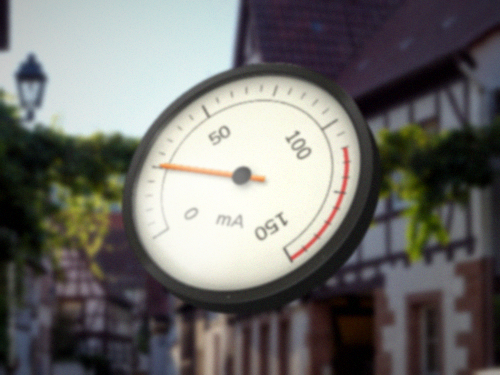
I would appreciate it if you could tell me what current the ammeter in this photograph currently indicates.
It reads 25 mA
